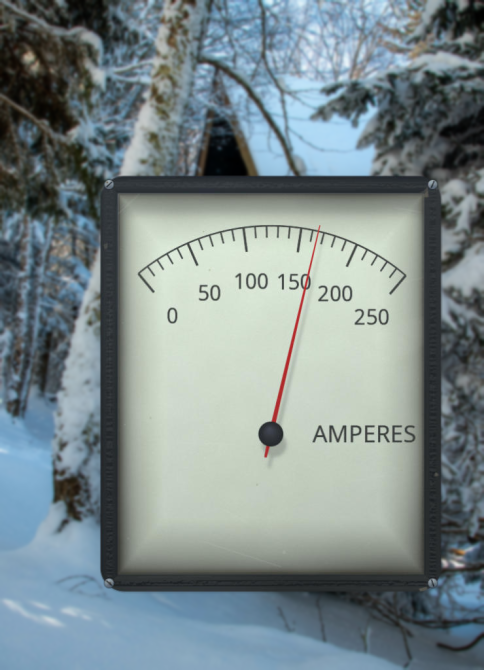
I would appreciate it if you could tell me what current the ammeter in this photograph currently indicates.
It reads 165 A
